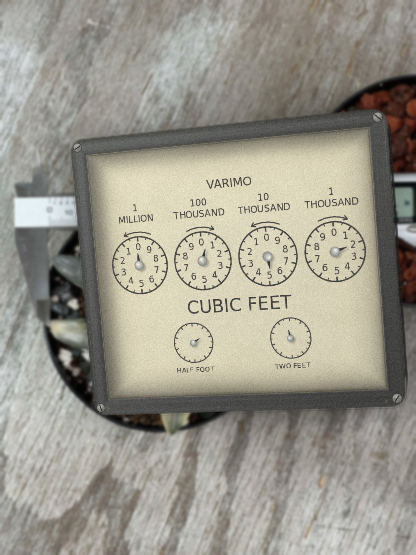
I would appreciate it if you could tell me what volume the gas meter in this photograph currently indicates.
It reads 5200 ft³
